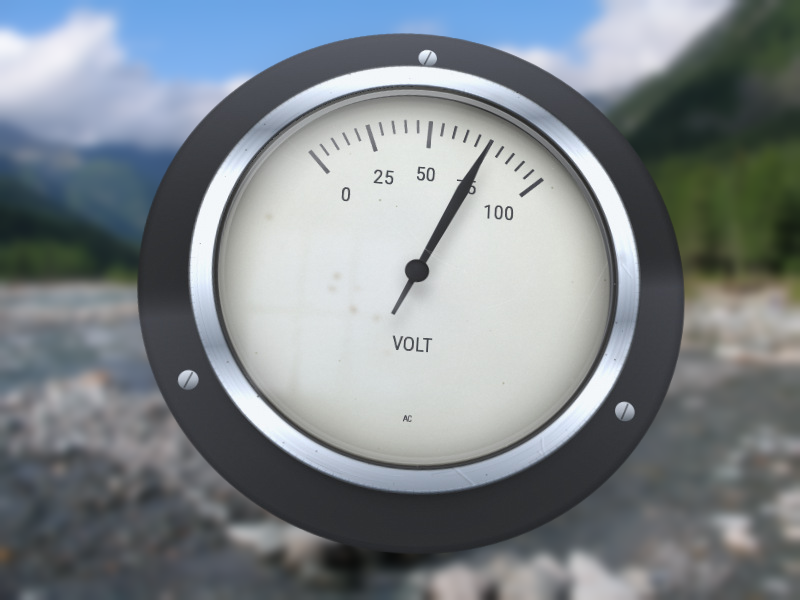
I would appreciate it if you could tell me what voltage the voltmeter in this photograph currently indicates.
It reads 75 V
